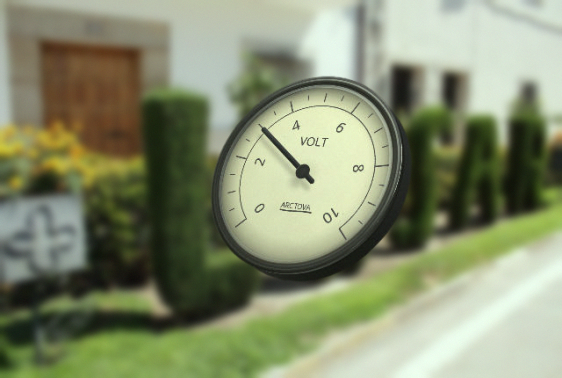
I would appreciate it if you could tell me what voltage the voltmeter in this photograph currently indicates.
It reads 3 V
